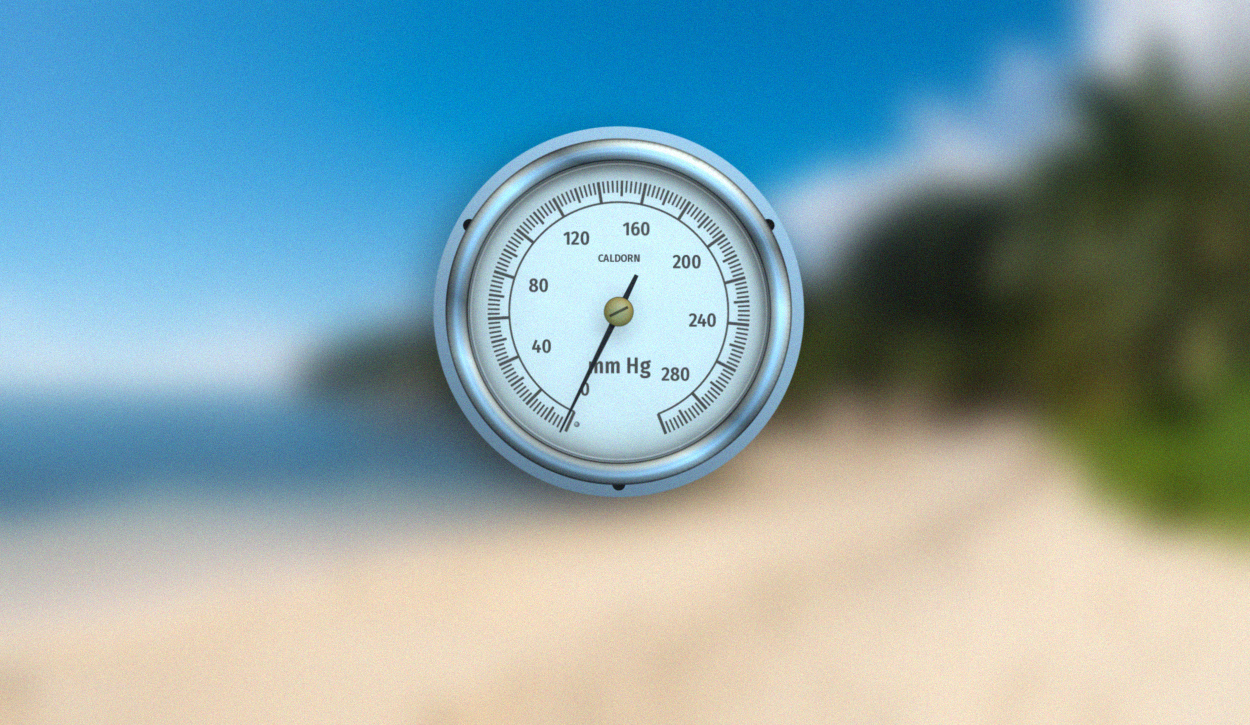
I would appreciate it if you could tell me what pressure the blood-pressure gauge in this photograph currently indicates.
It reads 2 mmHg
